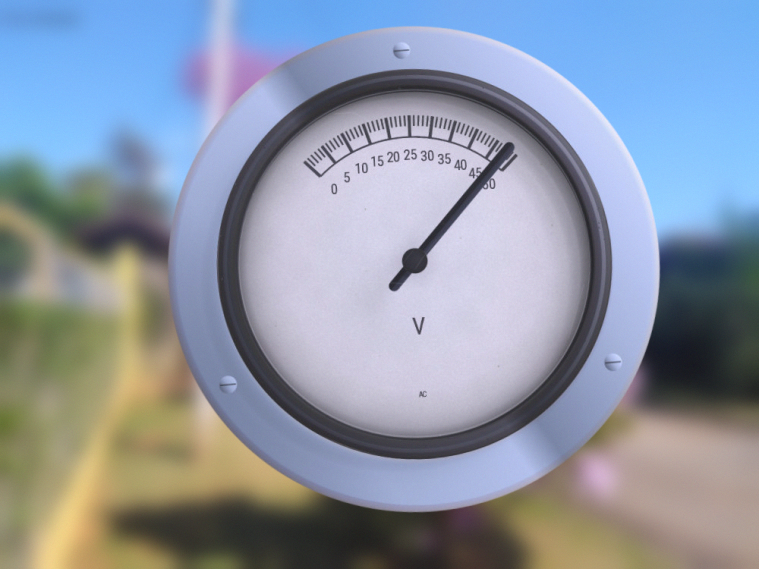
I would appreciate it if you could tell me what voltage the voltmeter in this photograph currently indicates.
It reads 48 V
